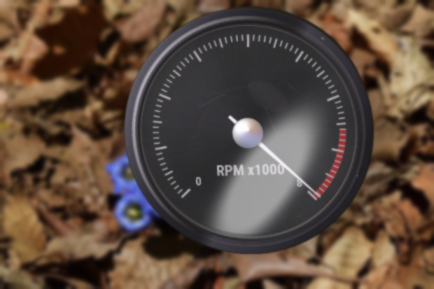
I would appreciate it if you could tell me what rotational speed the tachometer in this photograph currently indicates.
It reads 7900 rpm
